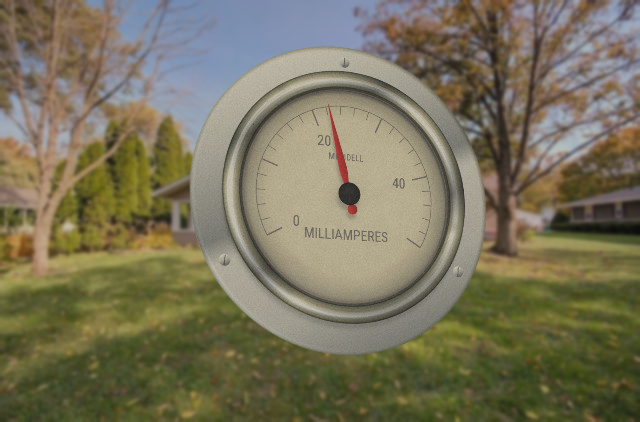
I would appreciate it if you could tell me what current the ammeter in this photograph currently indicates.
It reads 22 mA
